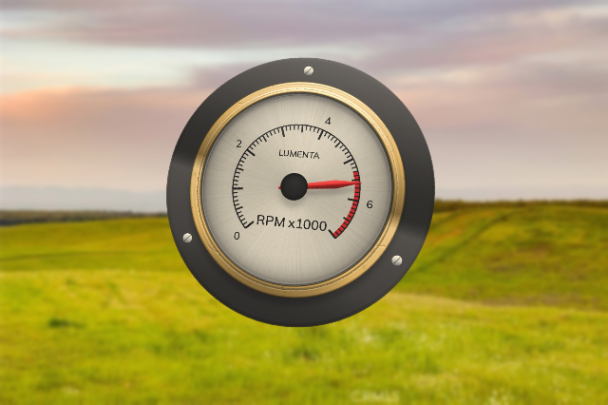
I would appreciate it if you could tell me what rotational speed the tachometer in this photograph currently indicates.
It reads 5600 rpm
